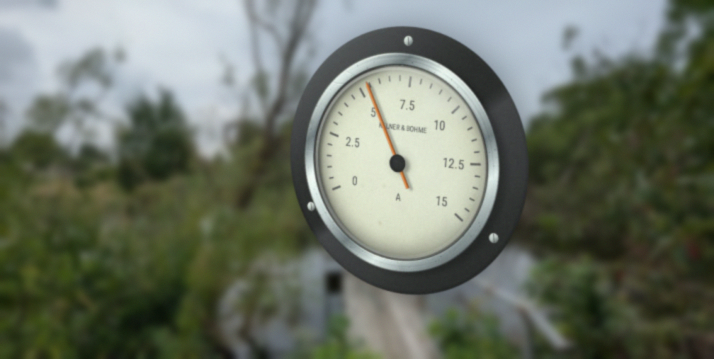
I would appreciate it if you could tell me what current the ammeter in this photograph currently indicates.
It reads 5.5 A
